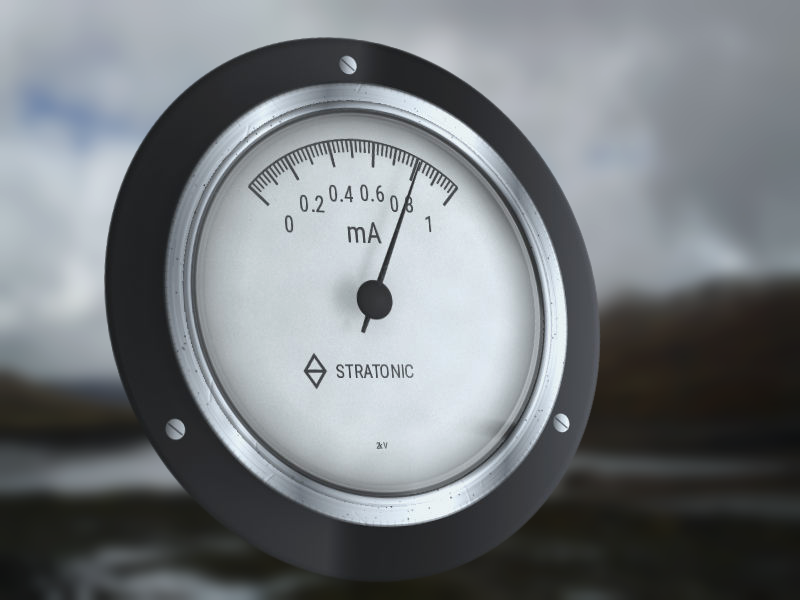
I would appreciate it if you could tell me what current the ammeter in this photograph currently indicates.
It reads 0.8 mA
